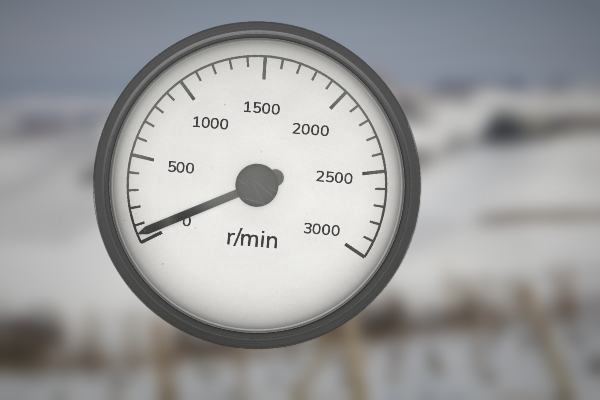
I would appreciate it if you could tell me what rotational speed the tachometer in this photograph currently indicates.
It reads 50 rpm
